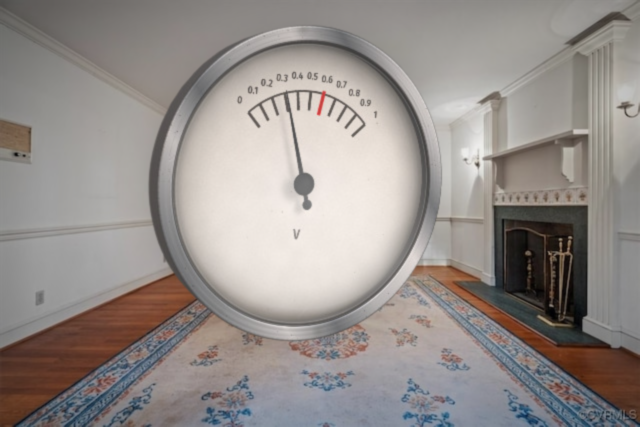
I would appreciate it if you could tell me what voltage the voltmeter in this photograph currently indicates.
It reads 0.3 V
